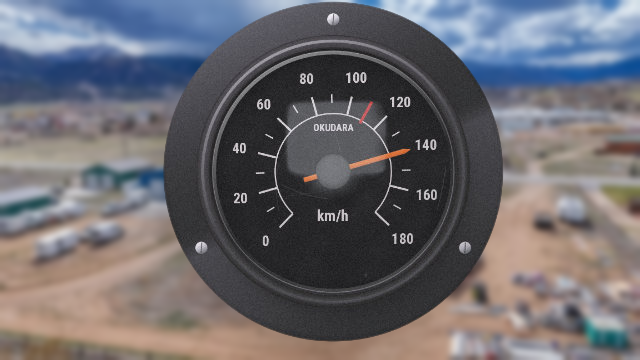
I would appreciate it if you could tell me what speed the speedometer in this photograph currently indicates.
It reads 140 km/h
